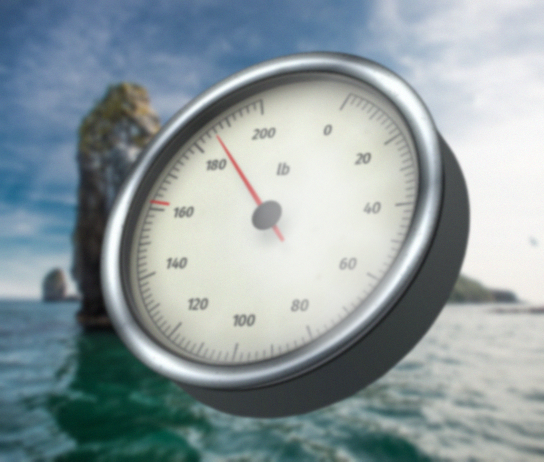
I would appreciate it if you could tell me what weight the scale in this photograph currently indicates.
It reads 186 lb
